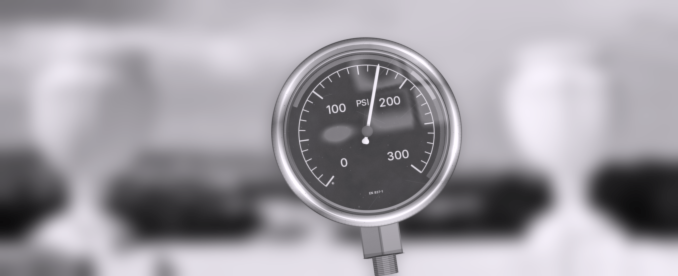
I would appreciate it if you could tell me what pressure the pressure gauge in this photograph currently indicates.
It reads 170 psi
